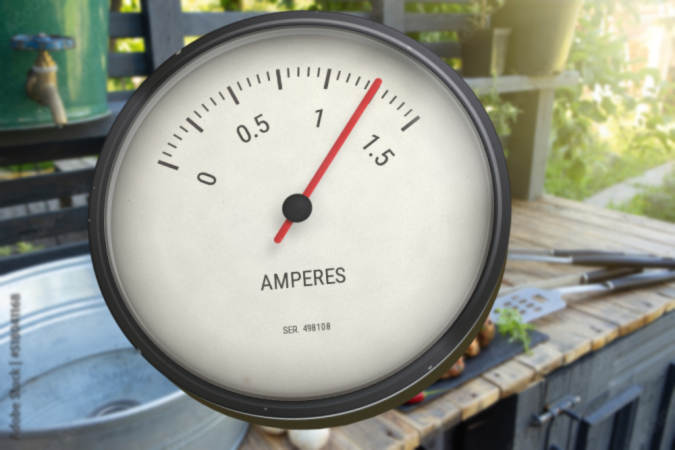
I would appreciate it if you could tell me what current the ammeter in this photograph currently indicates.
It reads 1.25 A
